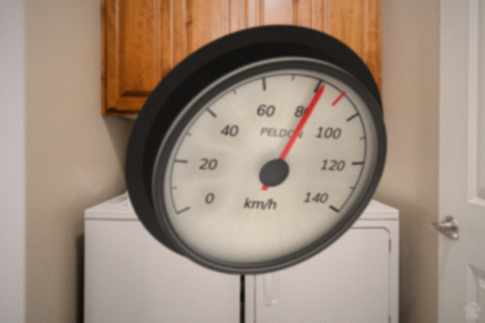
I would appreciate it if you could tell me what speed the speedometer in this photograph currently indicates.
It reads 80 km/h
